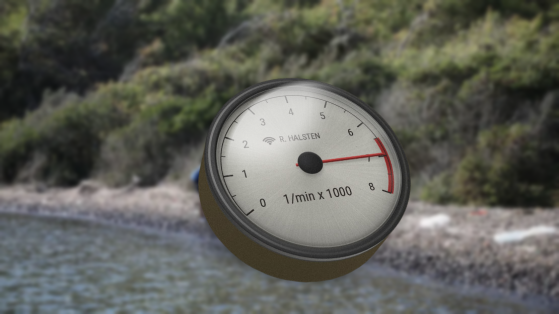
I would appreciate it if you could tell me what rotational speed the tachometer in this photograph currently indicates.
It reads 7000 rpm
